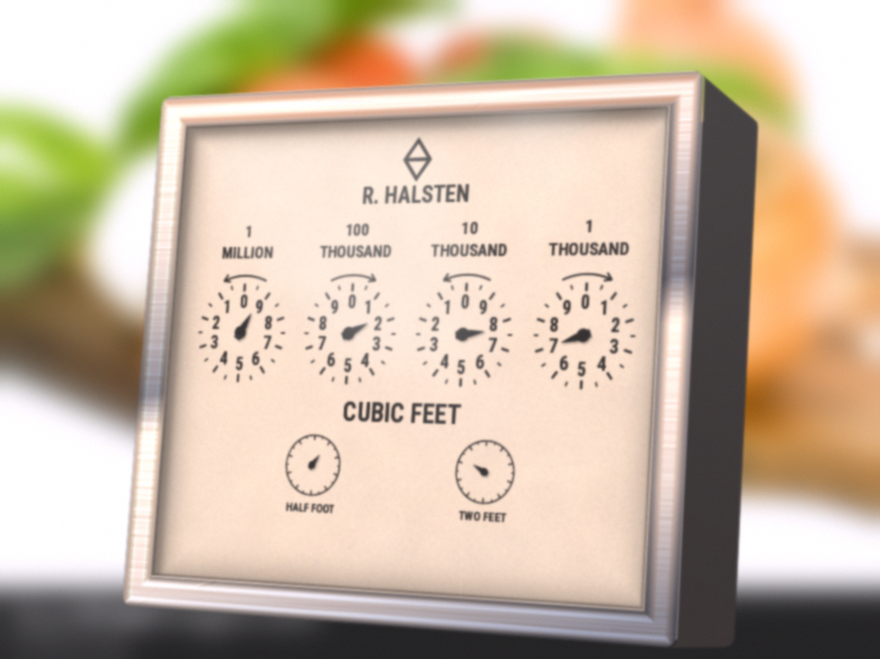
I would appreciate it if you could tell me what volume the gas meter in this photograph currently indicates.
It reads 917700 ft³
